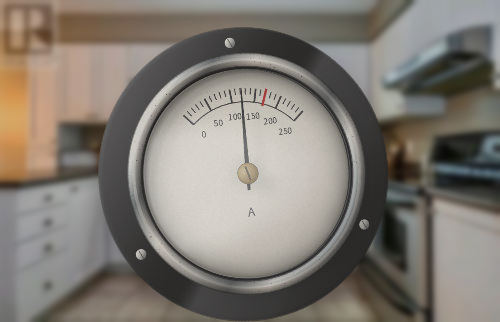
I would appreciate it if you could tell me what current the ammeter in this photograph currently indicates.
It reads 120 A
